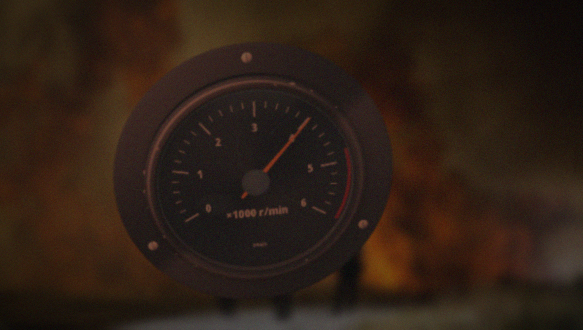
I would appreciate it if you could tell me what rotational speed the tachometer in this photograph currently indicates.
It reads 4000 rpm
